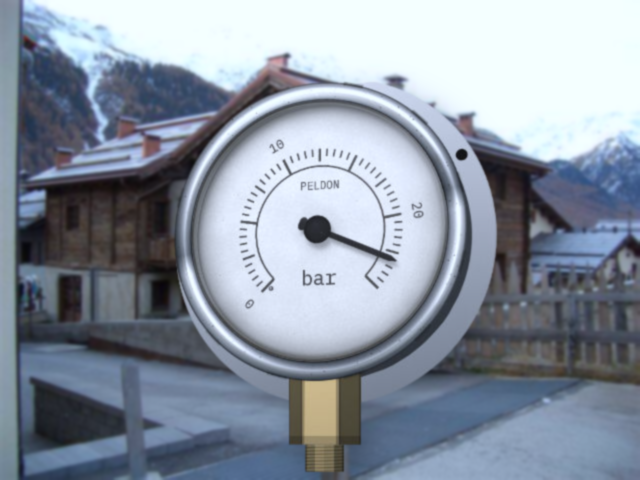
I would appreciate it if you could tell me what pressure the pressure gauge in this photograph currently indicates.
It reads 23 bar
